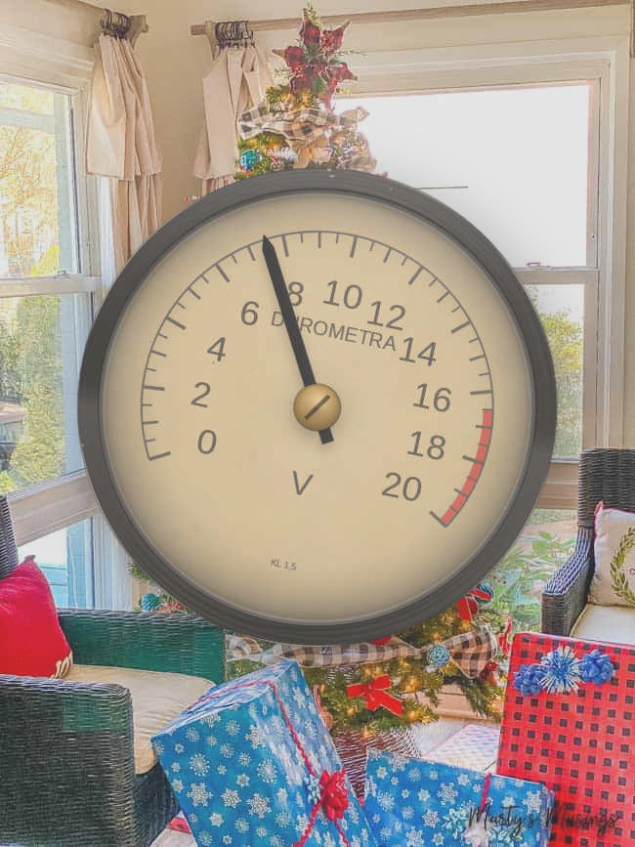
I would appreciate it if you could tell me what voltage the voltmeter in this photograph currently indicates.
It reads 7.5 V
